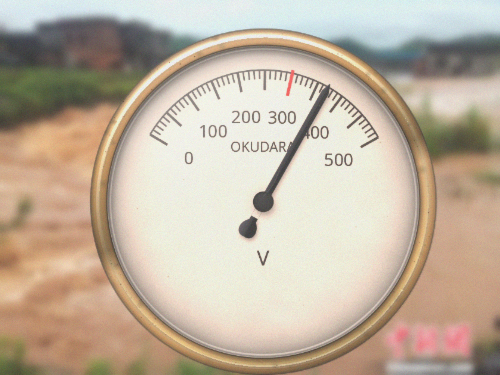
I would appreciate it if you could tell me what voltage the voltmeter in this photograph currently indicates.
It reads 370 V
